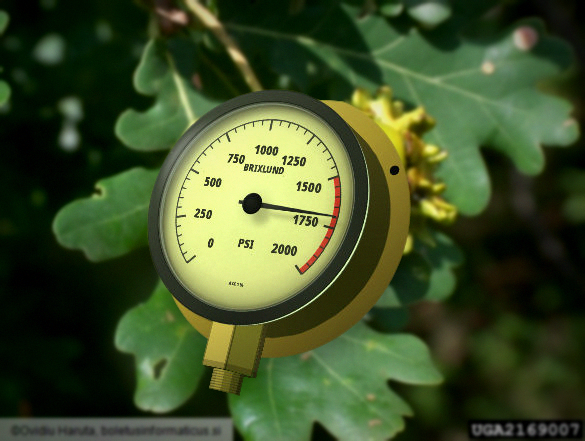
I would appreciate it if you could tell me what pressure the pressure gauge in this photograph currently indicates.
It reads 1700 psi
